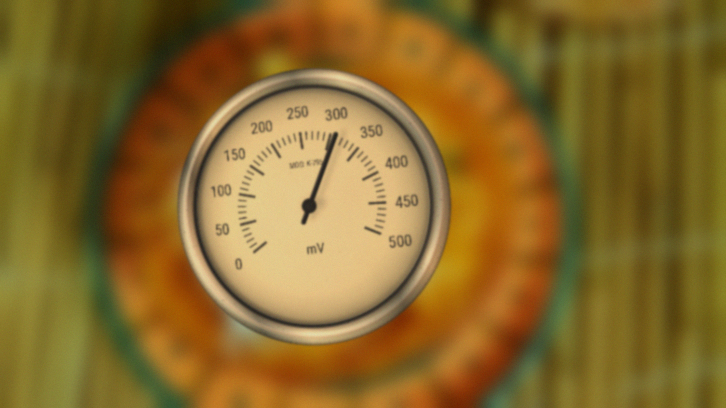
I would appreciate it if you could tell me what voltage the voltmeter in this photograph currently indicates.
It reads 310 mV
